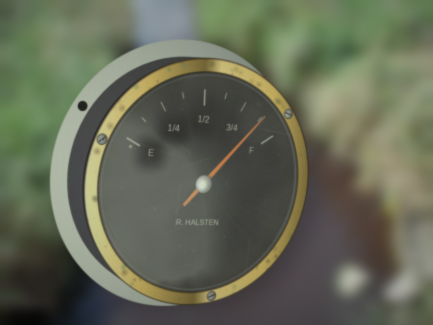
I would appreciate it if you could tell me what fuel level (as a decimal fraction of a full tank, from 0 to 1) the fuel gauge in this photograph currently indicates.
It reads 0.875
